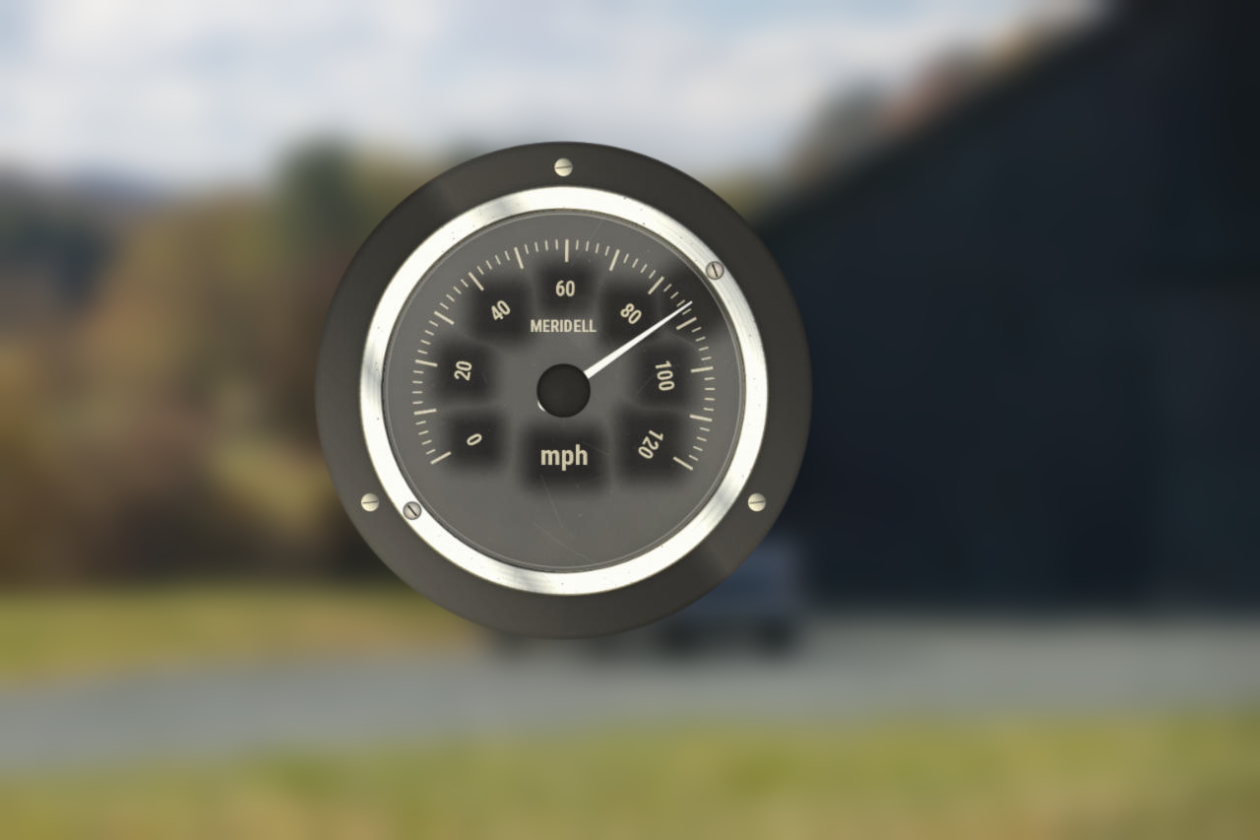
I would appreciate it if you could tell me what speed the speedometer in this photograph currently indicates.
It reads 87 mph
